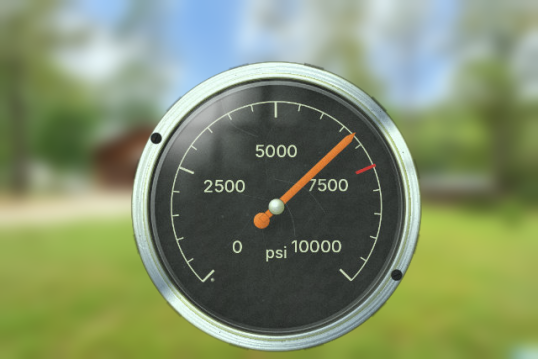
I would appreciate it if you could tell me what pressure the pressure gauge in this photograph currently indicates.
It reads 6750 psi
